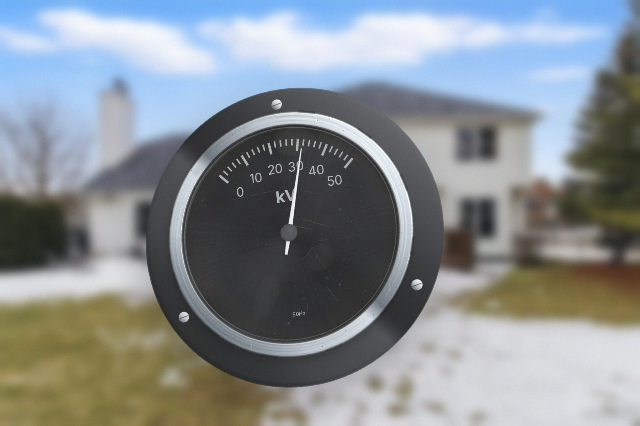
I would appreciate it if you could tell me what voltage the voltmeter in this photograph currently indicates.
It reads 32 kV
